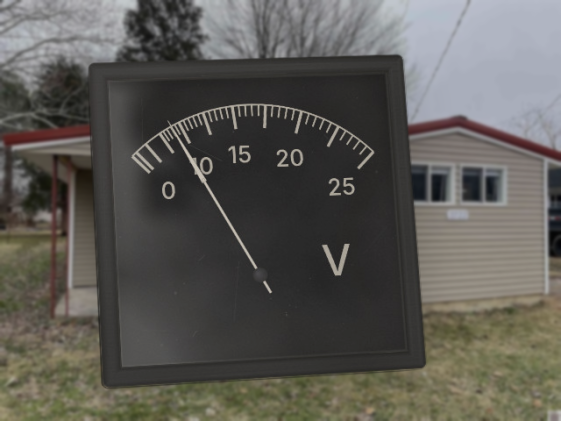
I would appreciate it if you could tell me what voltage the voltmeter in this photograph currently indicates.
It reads 9 V
